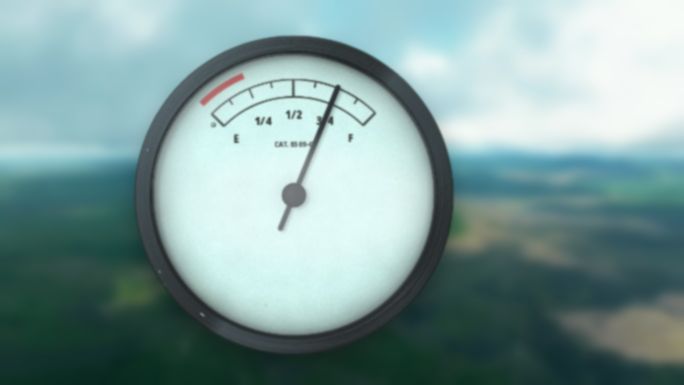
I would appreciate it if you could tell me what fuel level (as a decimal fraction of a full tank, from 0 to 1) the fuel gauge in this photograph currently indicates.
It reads 0.75
